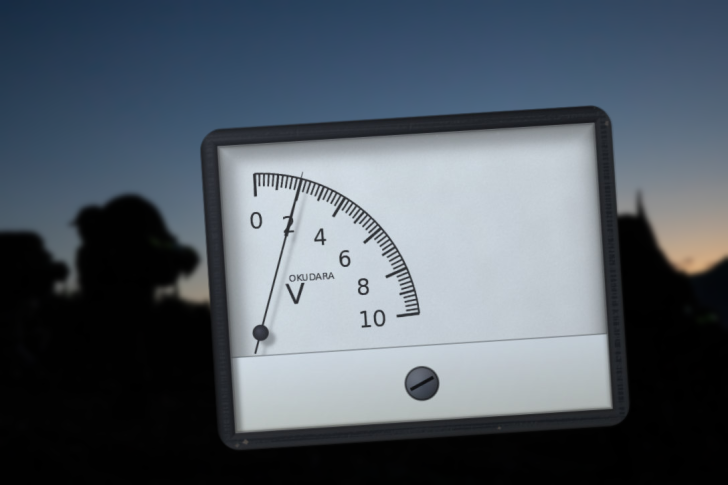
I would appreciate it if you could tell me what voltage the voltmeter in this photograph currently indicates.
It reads 2 V
